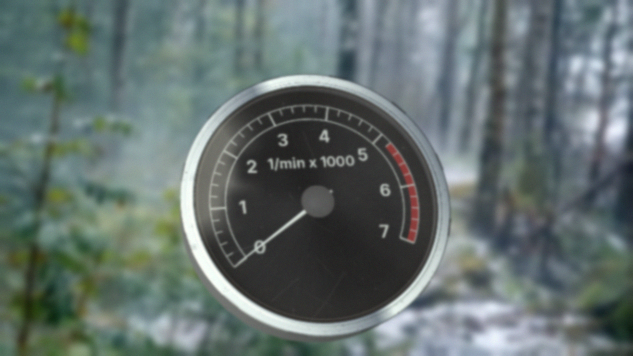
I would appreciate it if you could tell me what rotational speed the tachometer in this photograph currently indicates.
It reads 0 rpm
